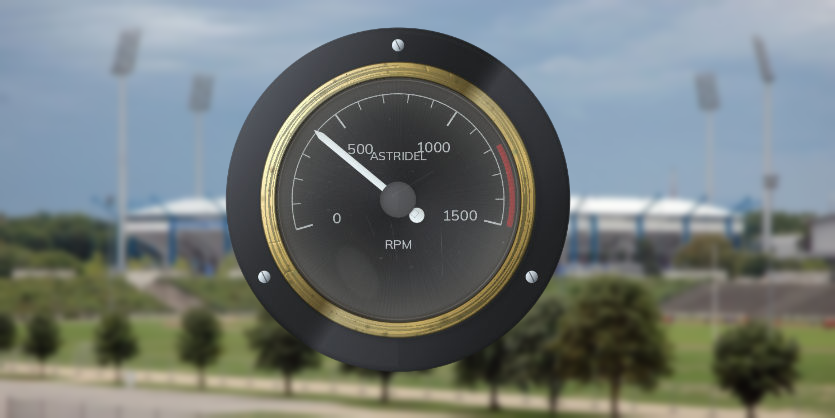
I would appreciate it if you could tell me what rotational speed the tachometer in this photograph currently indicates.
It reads 400 rpm
